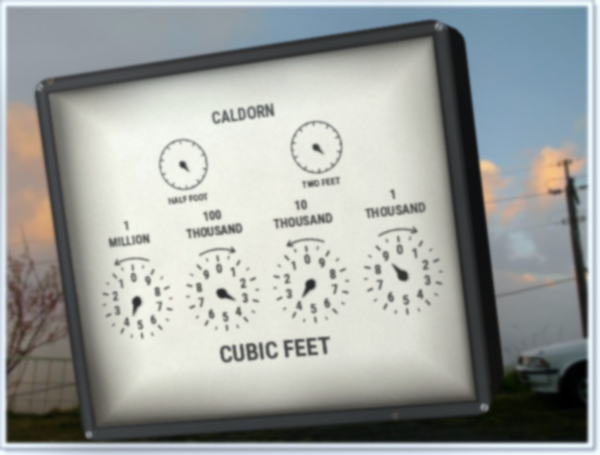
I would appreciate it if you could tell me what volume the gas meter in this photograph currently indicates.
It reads 433900 ft³
